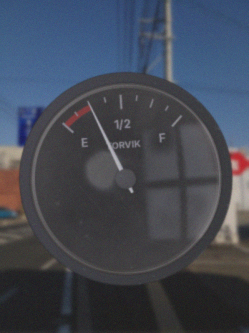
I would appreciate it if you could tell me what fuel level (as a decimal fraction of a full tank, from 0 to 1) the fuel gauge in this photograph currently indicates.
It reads 0.25
